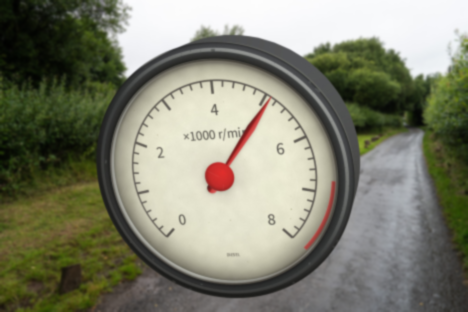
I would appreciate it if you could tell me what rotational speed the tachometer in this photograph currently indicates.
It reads 5100 rpm
